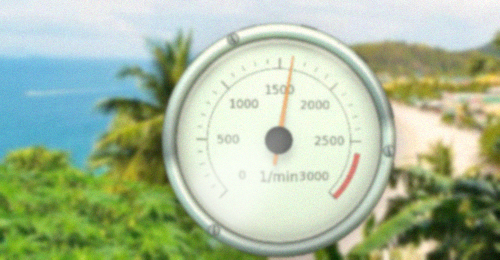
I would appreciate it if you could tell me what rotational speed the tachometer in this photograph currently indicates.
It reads 1600 rpm
